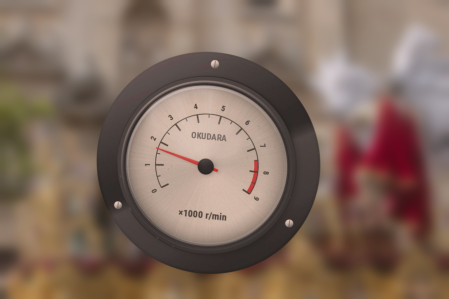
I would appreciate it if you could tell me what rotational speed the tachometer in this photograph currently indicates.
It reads 1750 rpm
